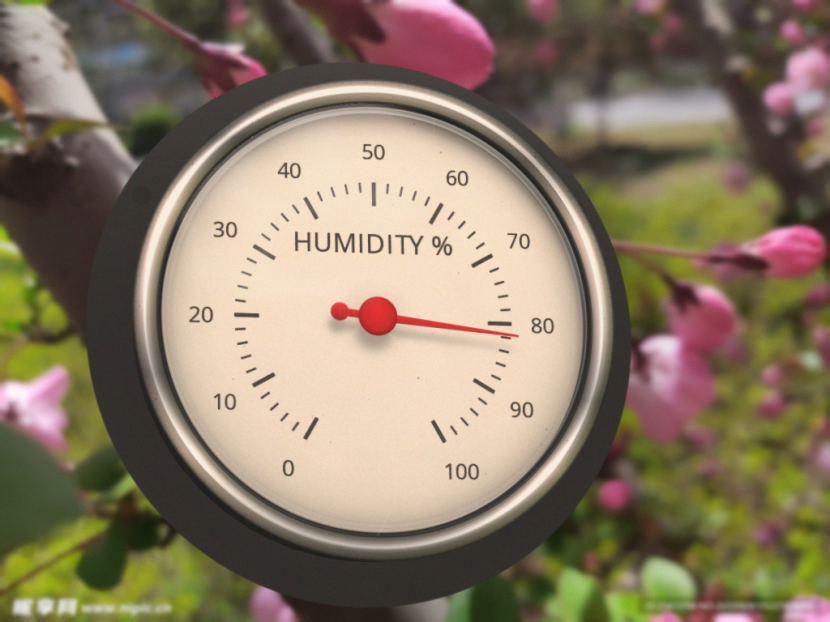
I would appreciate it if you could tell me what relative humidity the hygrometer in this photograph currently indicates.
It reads 82 %
